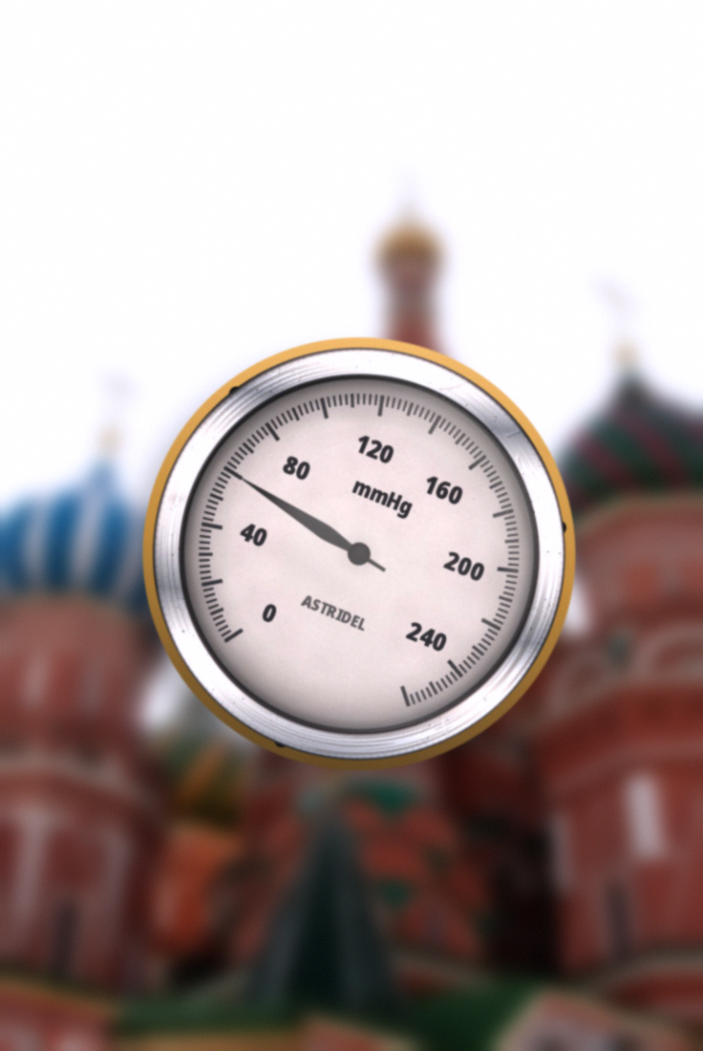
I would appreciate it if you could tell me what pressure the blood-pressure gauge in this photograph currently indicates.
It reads 60 mmHg
